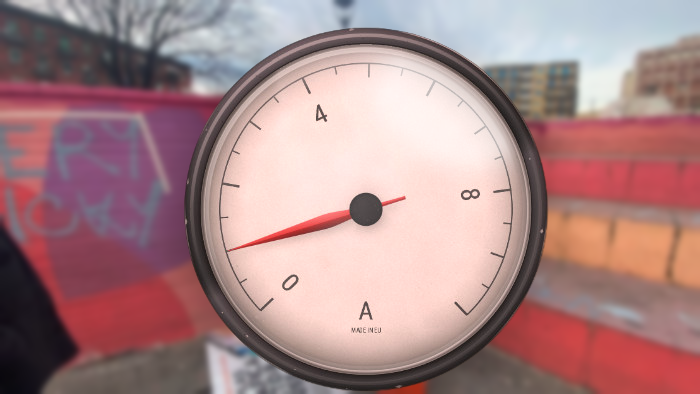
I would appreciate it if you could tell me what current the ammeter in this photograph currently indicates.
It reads 1 A
